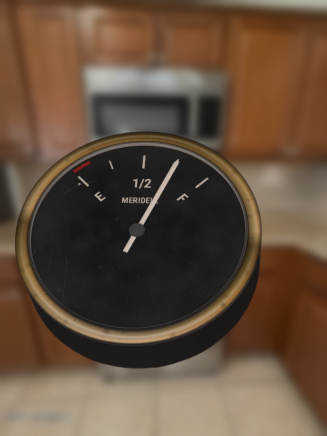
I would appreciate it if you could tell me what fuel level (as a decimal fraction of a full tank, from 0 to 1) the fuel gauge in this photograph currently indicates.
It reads 0.75
